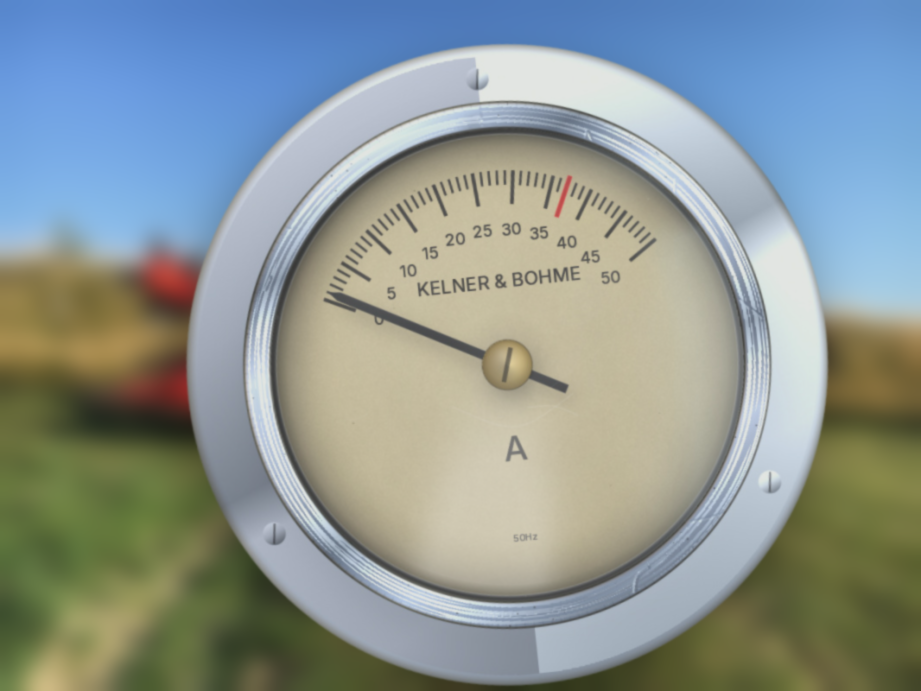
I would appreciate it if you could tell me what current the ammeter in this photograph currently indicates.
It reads 1 A
